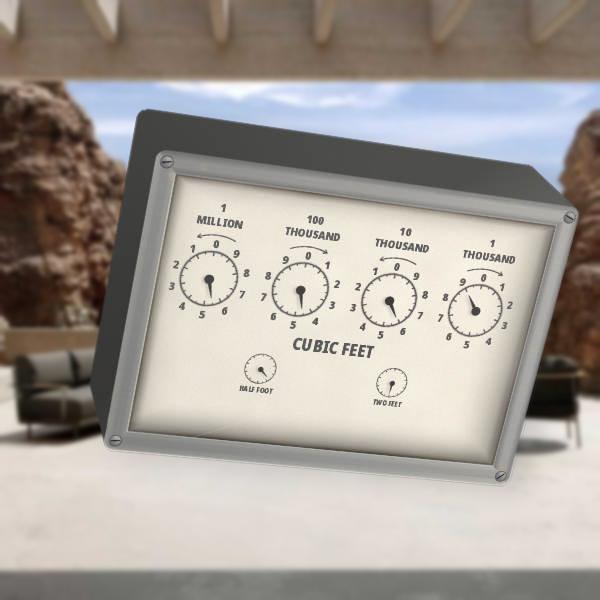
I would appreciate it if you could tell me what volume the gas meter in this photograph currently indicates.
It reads 545900 ft³
